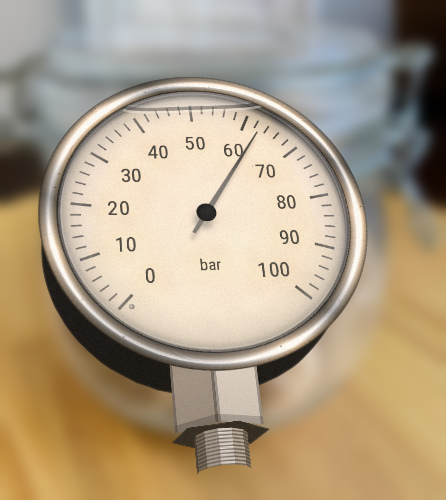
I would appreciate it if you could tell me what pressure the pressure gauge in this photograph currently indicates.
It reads 63 bar
